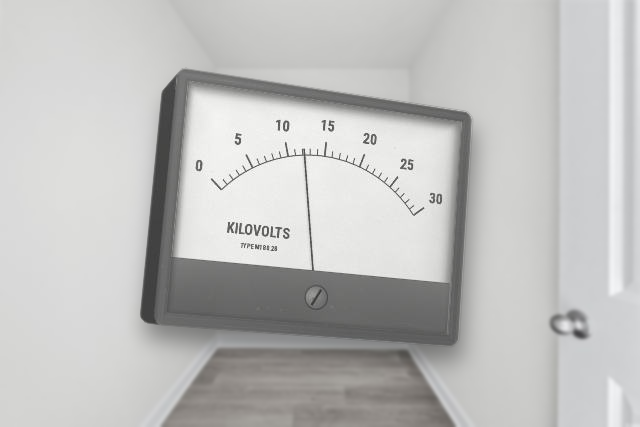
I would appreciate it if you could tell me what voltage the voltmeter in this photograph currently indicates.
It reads 12 kV
